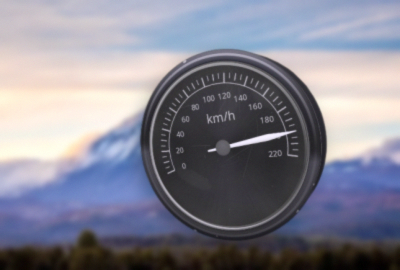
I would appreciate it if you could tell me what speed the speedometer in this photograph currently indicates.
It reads 200 km/h
